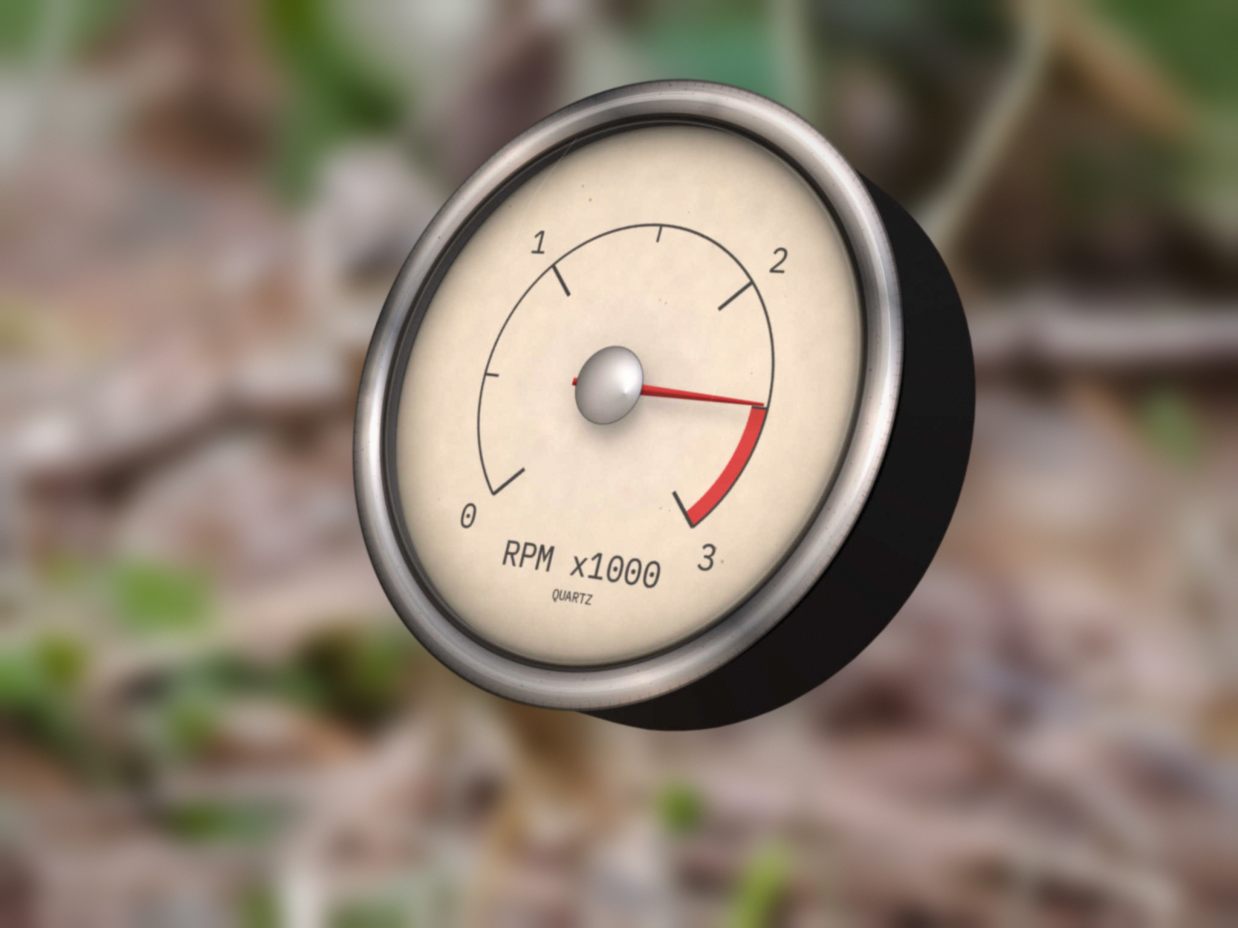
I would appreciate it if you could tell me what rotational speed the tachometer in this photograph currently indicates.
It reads 2500 rpm
